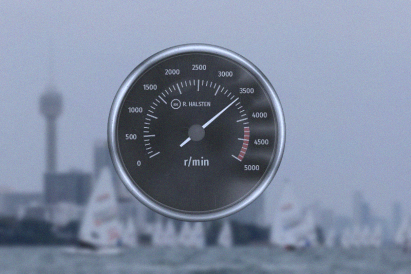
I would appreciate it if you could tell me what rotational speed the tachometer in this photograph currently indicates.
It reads 3500 rpm
